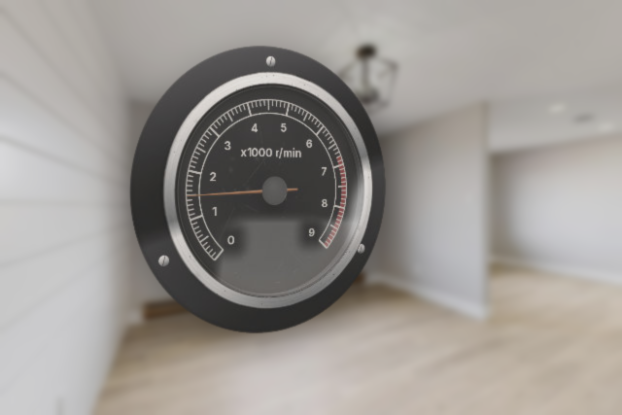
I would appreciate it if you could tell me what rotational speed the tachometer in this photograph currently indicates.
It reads 1500 rpm
